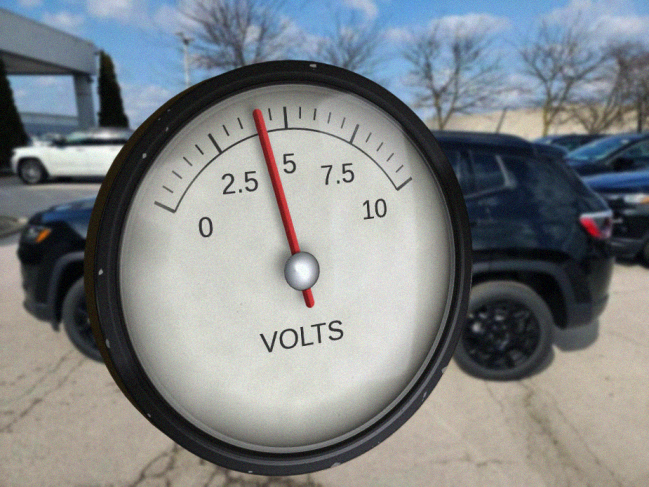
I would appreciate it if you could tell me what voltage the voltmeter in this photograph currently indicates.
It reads 4 V
